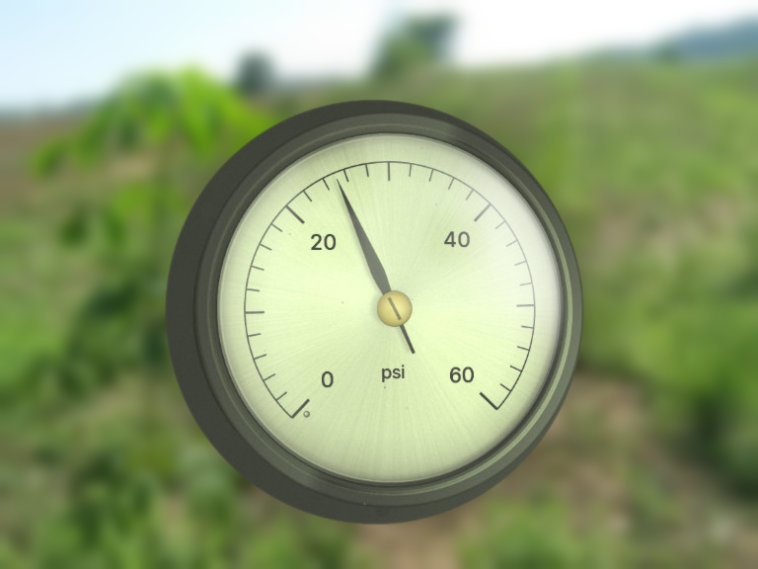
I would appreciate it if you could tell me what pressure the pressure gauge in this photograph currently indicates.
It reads 25 psi
